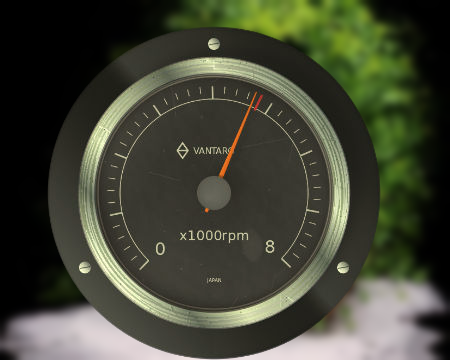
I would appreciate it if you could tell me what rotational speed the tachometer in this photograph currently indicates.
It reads 4700 rpm
